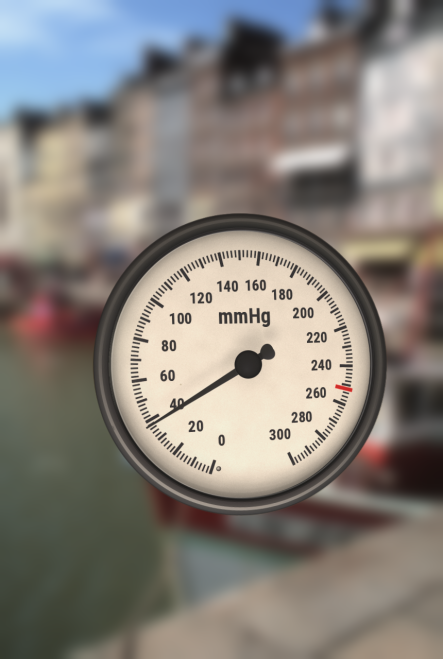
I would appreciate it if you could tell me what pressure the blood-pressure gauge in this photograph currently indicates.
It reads 38 mmHg
